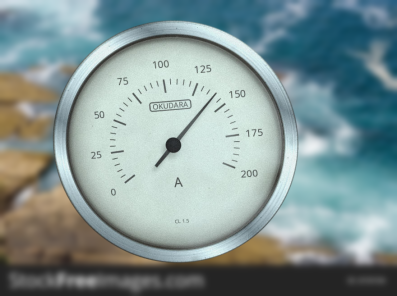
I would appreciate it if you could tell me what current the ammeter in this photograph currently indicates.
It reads 140 A
